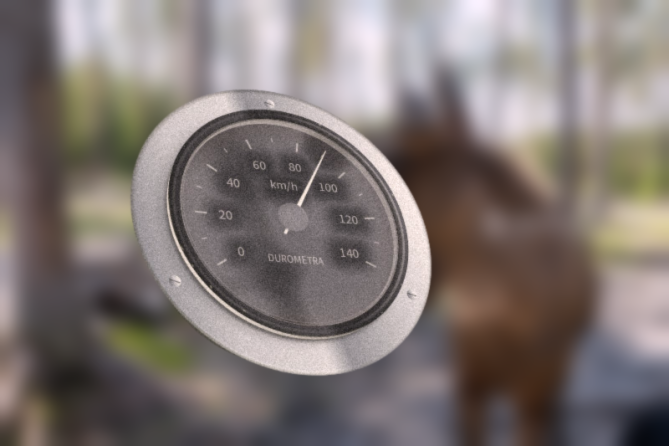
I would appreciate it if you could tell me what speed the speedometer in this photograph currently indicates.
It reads 90 km/h
